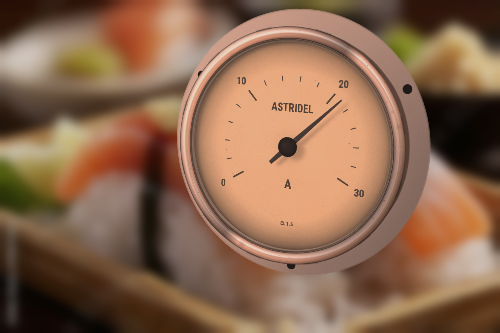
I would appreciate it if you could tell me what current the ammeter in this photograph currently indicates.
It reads 21 A
